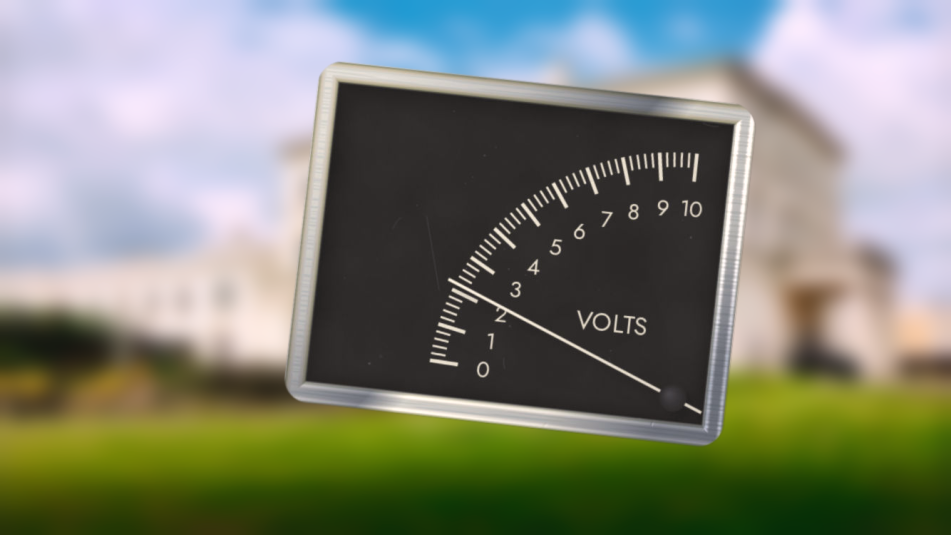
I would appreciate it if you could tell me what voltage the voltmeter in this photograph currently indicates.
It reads 2.2 V
